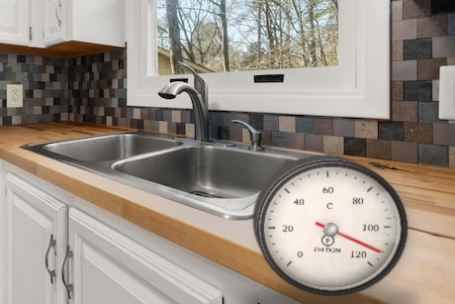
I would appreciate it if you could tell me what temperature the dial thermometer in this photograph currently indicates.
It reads 112 °C
